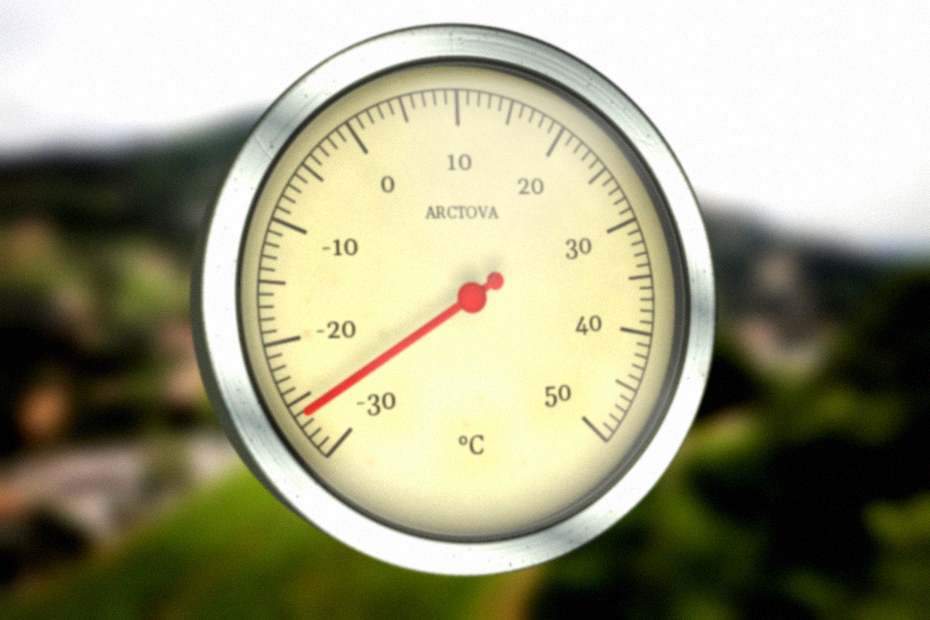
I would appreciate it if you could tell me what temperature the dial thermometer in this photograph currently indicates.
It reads -26 °C
